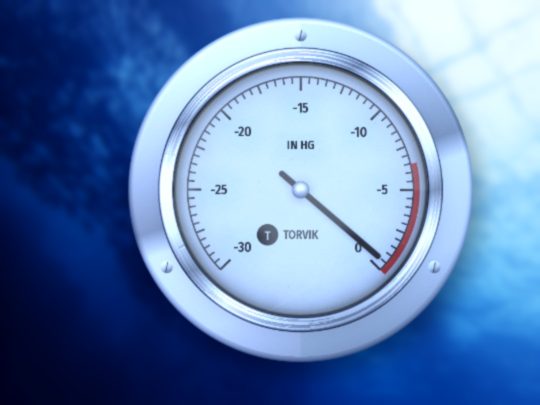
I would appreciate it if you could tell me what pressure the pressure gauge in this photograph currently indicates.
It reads -0.5 inHg
